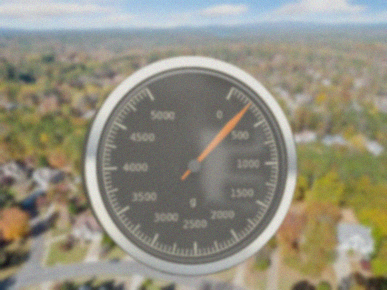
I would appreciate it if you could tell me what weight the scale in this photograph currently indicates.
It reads 250 g
